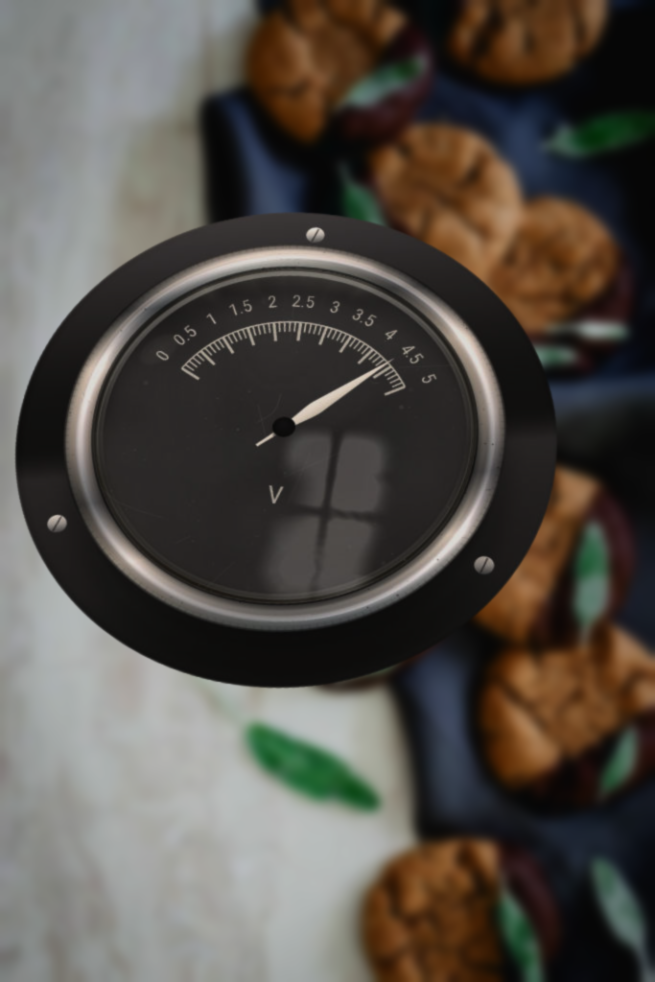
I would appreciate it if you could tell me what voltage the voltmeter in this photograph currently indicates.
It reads 4.5 V
